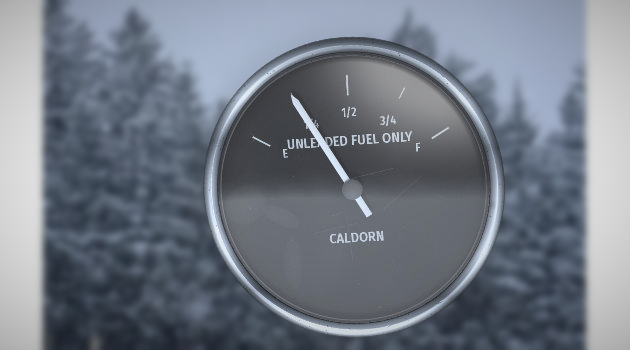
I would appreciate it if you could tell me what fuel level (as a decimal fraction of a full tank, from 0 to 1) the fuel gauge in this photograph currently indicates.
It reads 0.25
